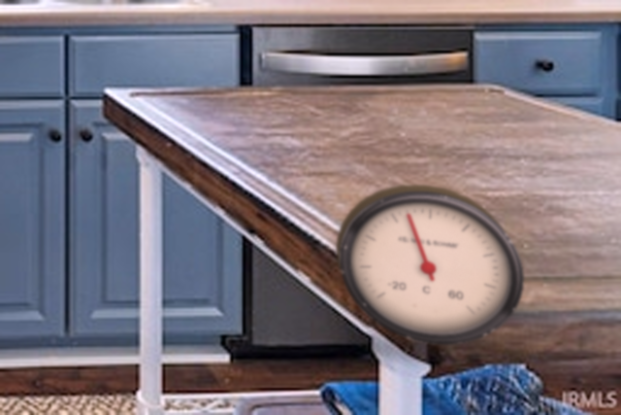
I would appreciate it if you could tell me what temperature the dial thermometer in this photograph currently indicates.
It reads 14 °C
